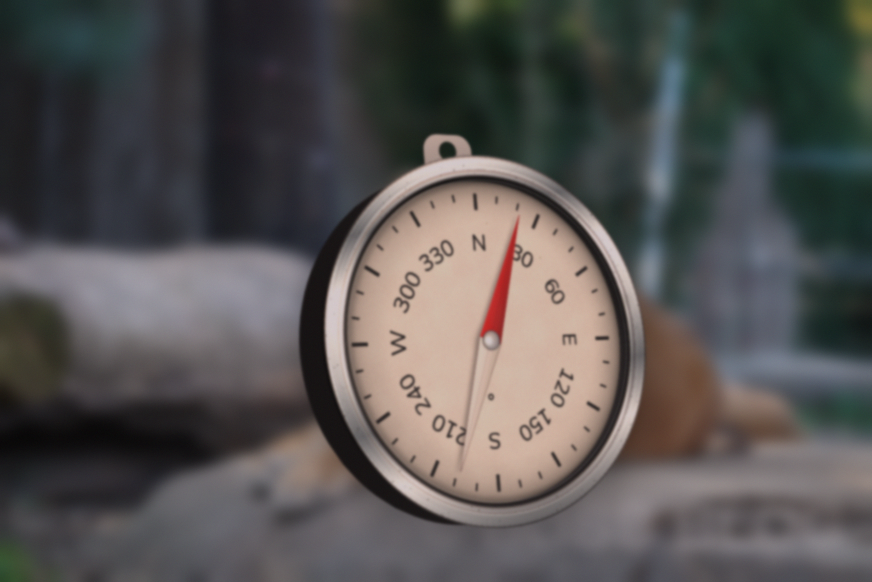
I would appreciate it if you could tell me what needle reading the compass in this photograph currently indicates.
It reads 20 °
